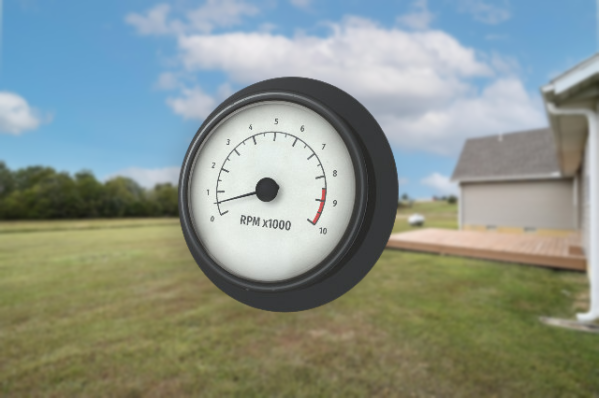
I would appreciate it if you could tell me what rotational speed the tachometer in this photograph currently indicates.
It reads 500 rpm
